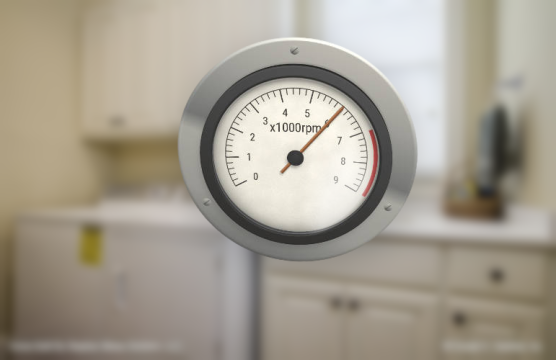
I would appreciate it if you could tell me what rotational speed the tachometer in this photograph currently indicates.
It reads 6000 rpm
